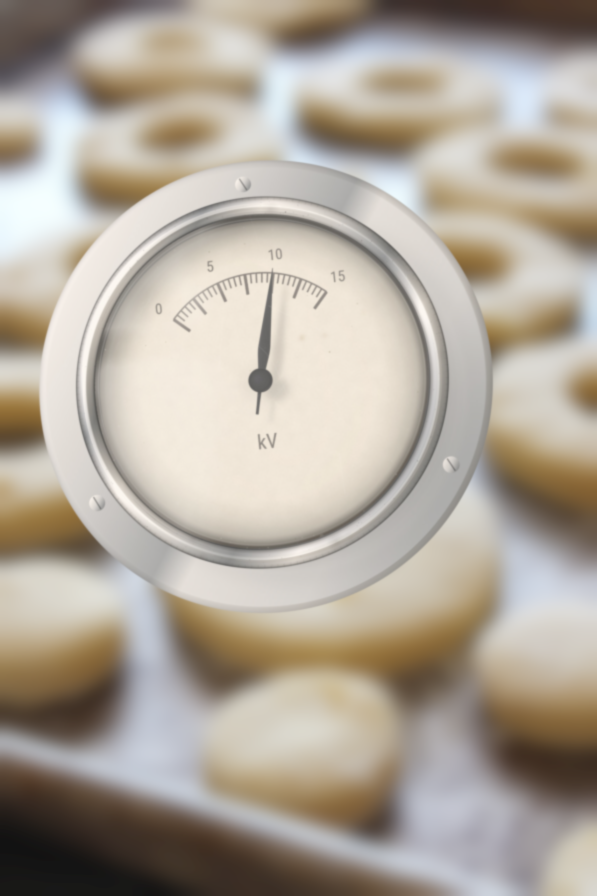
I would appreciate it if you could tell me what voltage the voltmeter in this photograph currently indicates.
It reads 10 kV
